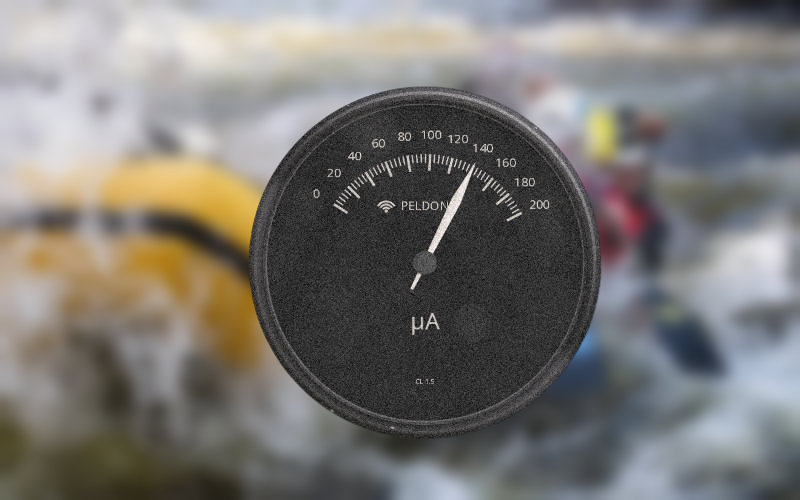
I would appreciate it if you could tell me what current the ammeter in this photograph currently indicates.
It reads 140 µA
